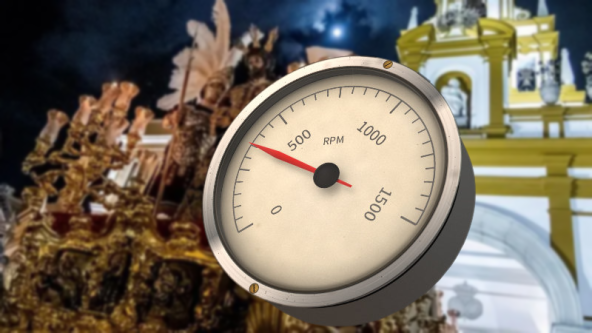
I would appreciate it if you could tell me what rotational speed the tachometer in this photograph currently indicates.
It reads 350 rpm
